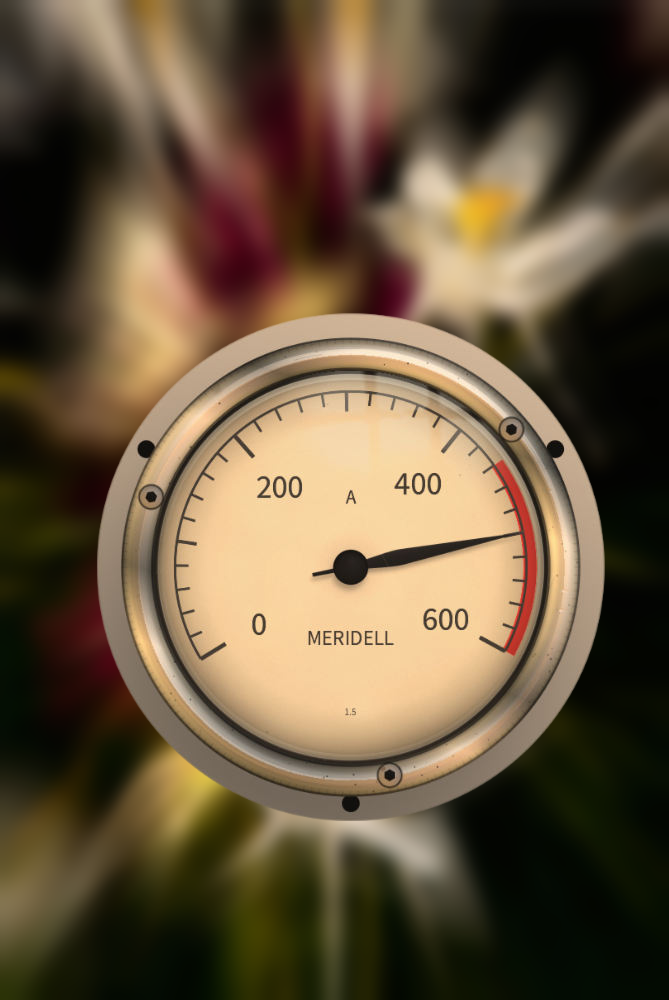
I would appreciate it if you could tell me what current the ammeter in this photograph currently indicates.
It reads 500 A
